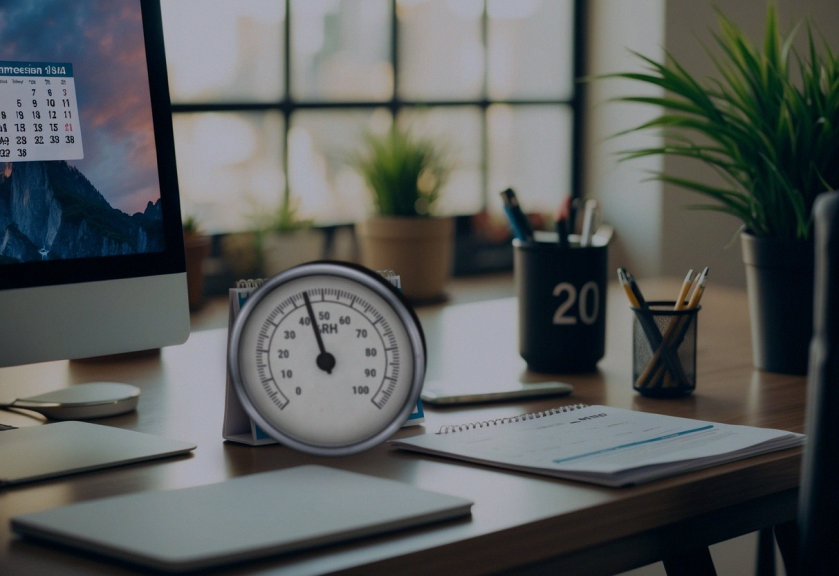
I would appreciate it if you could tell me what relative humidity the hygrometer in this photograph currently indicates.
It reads 45 %
